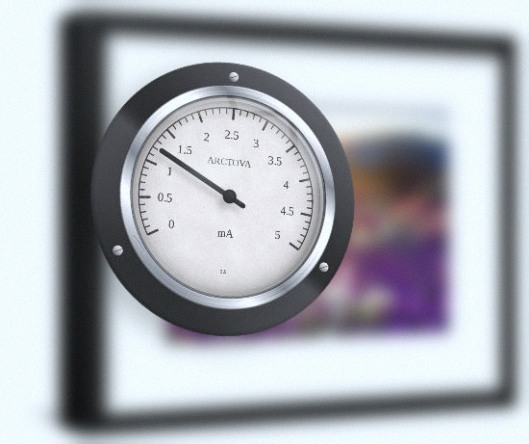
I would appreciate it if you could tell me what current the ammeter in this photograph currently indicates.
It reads 1.2 mA
